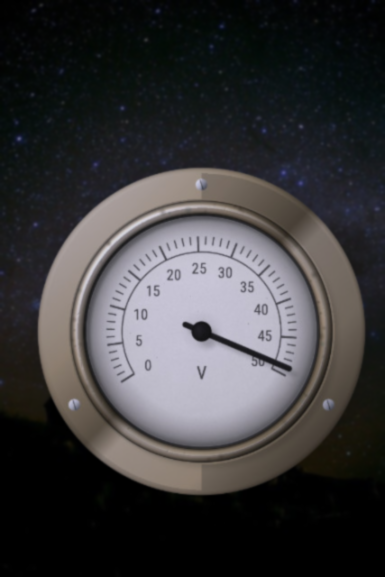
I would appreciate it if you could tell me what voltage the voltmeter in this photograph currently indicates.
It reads 49 V
